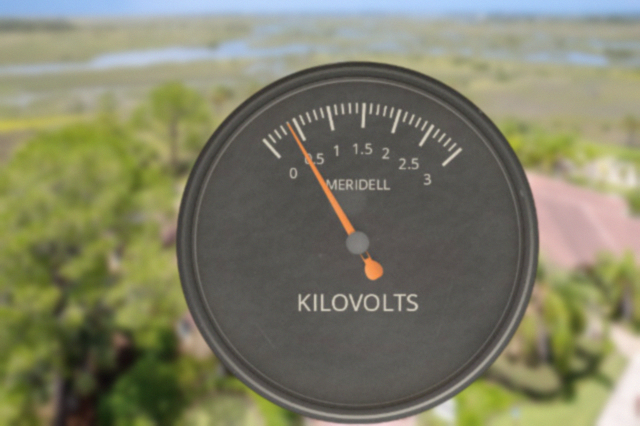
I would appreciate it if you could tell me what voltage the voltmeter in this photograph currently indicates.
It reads 0.4 kV
